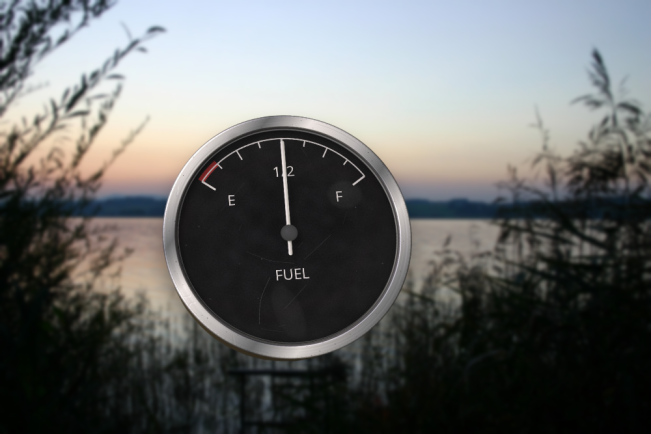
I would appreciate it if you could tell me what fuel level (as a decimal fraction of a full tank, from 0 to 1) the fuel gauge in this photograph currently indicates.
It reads 0.5
